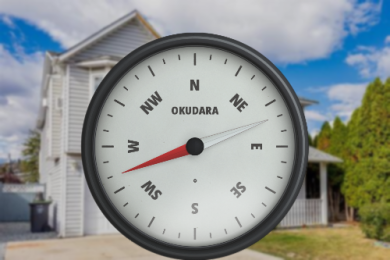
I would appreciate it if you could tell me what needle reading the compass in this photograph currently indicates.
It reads 250 °
